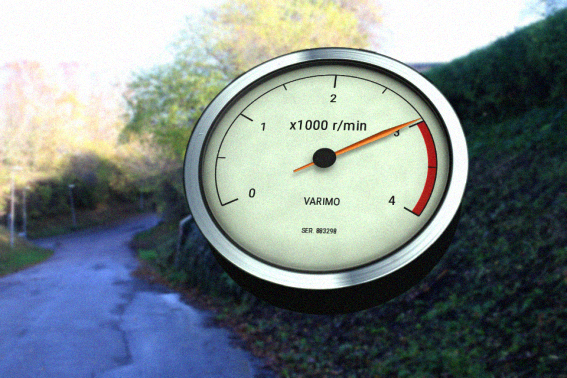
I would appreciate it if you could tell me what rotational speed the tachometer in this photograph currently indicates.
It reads 3000 rpm
